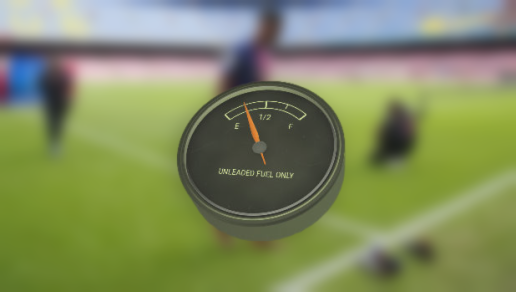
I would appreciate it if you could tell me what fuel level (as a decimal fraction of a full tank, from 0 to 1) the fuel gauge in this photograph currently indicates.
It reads 0.25
